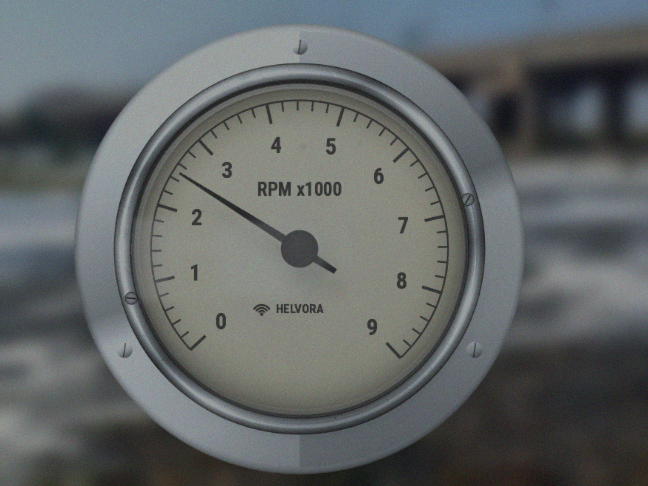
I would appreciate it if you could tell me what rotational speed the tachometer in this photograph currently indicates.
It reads 2500 rpm
